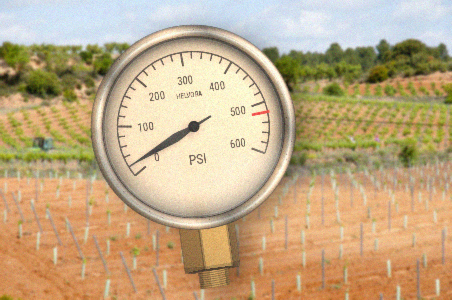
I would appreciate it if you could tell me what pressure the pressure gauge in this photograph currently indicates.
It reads 20 psi
